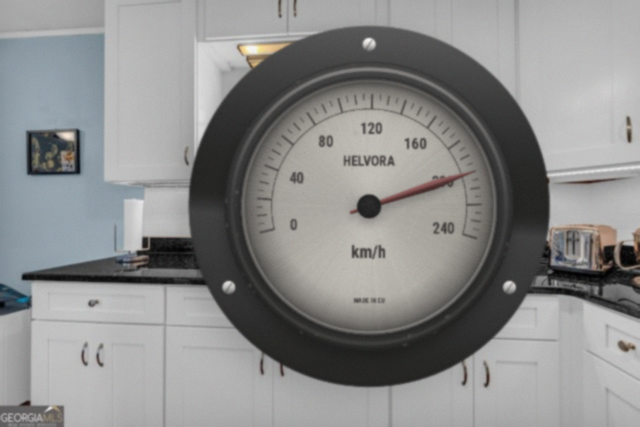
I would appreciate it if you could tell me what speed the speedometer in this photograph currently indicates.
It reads 200 km/h
